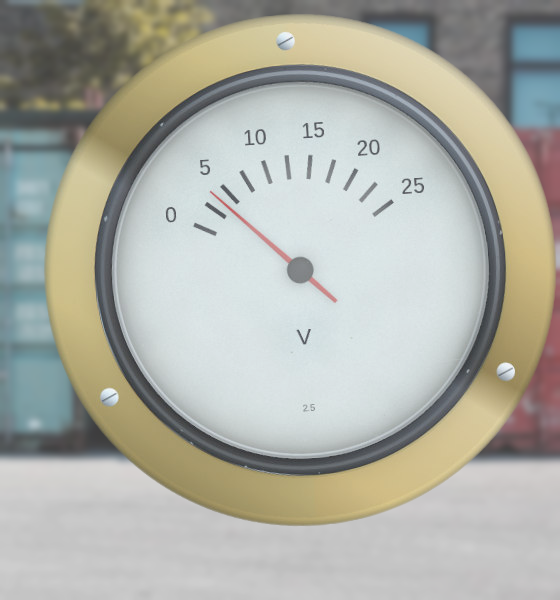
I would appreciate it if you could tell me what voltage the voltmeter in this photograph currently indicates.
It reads 3.75 V
